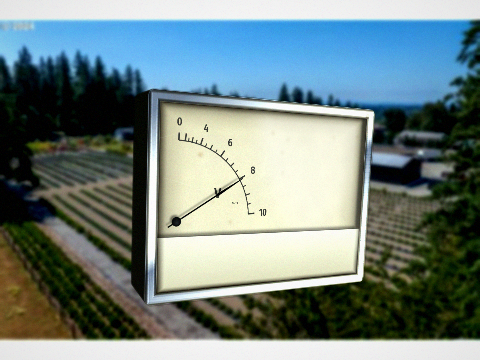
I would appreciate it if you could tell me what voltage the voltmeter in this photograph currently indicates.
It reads 8 V
